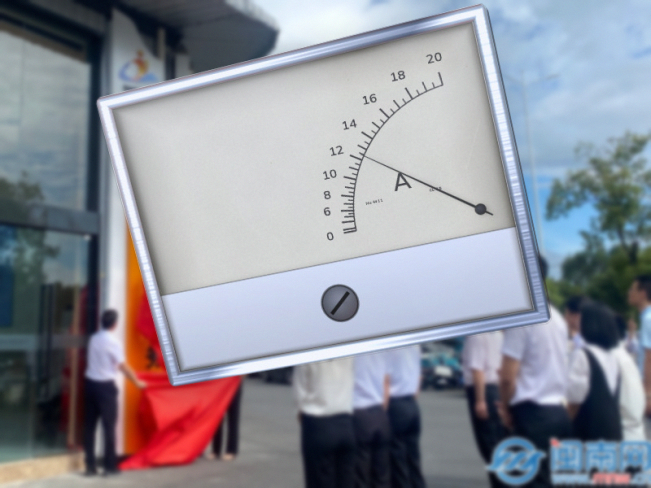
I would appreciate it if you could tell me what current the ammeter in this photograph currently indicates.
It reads 12.5 A
